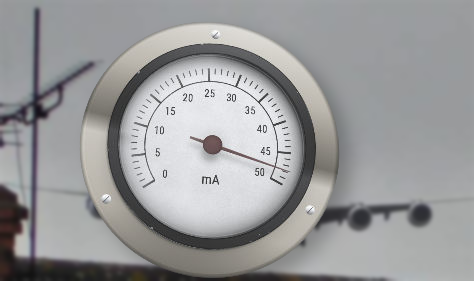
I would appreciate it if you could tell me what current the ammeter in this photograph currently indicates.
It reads 48 mA
